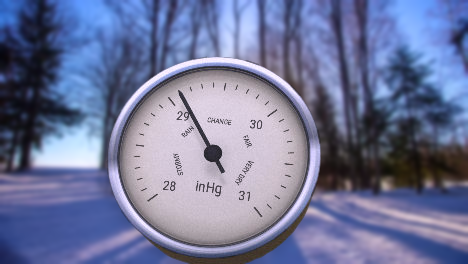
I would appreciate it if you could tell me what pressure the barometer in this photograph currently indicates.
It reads 29.1 inHg
